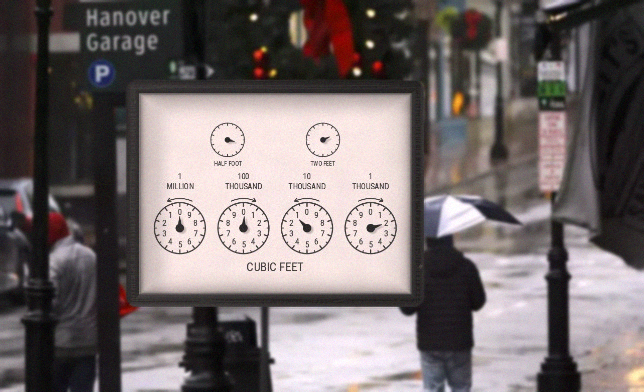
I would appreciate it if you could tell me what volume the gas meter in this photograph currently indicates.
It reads 1200 ft³
